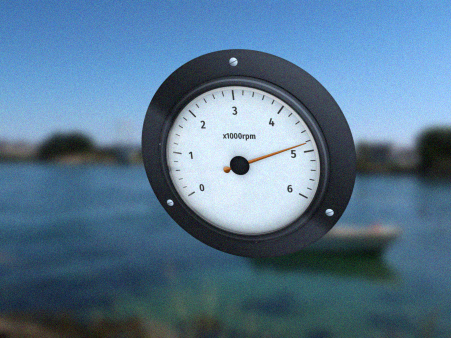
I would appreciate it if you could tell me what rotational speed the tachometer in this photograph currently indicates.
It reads 4800 rpm
